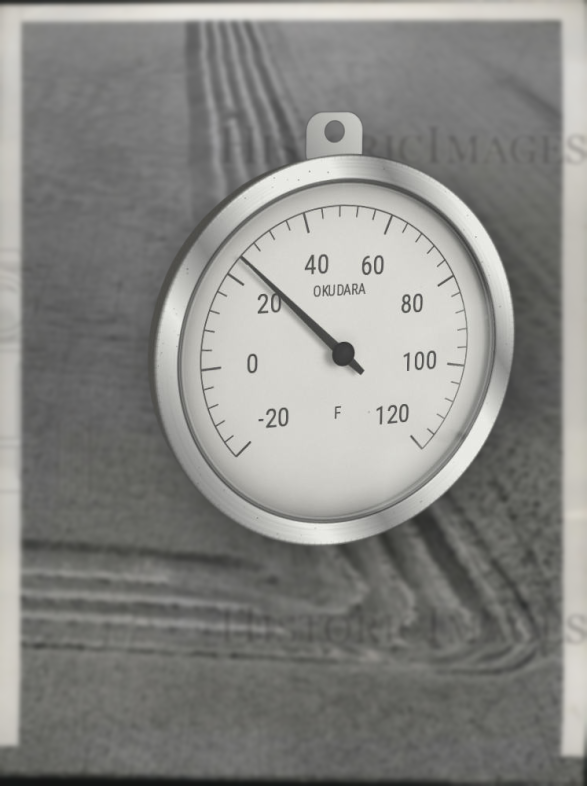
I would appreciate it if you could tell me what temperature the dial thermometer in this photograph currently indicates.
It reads 24 °F
